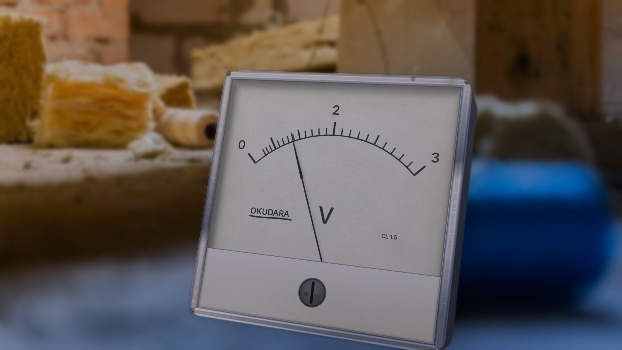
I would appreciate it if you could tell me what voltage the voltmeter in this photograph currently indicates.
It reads 1.4 V
